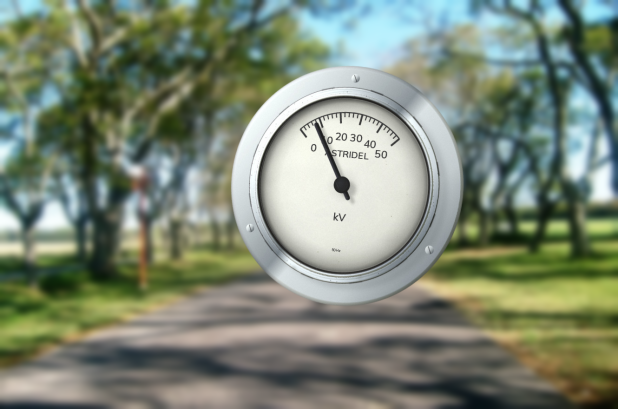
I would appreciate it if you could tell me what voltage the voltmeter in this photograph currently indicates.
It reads 8 kV
